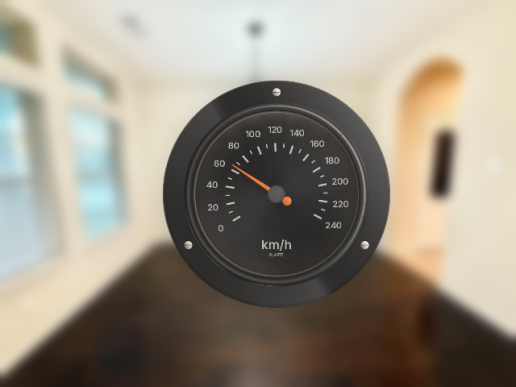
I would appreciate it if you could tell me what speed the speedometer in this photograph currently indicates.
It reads 65 km/h
